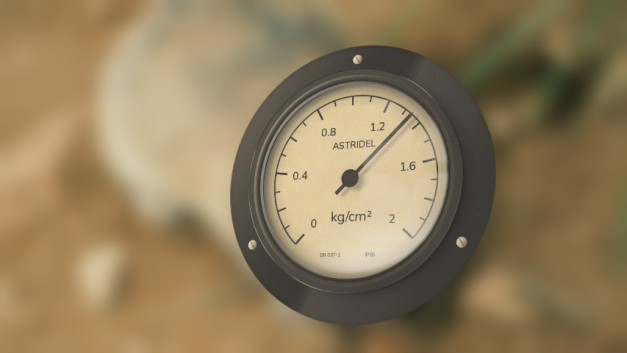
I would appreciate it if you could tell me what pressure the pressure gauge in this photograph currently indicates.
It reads 1.35 kg/cm²
